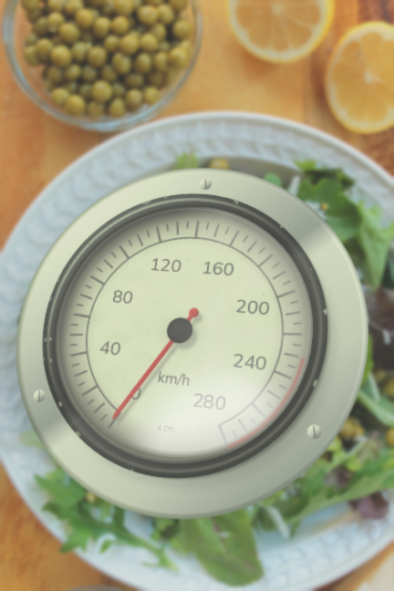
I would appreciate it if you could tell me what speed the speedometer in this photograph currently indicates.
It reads 0 km/h
